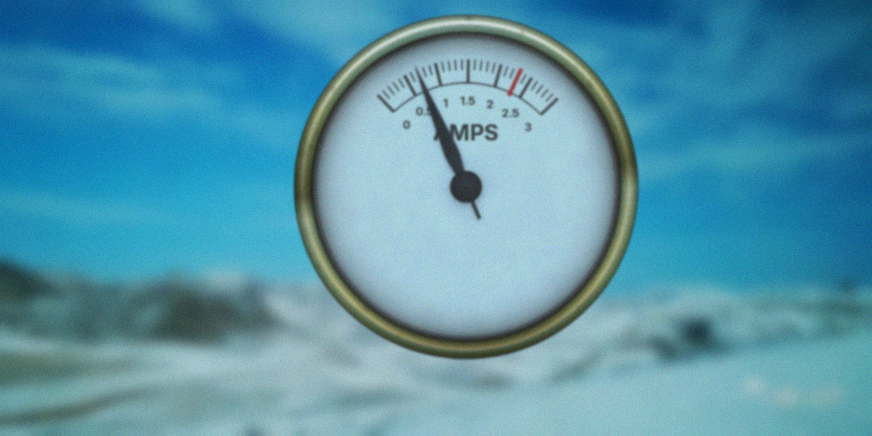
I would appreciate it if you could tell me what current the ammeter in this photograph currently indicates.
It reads 0.7 A
